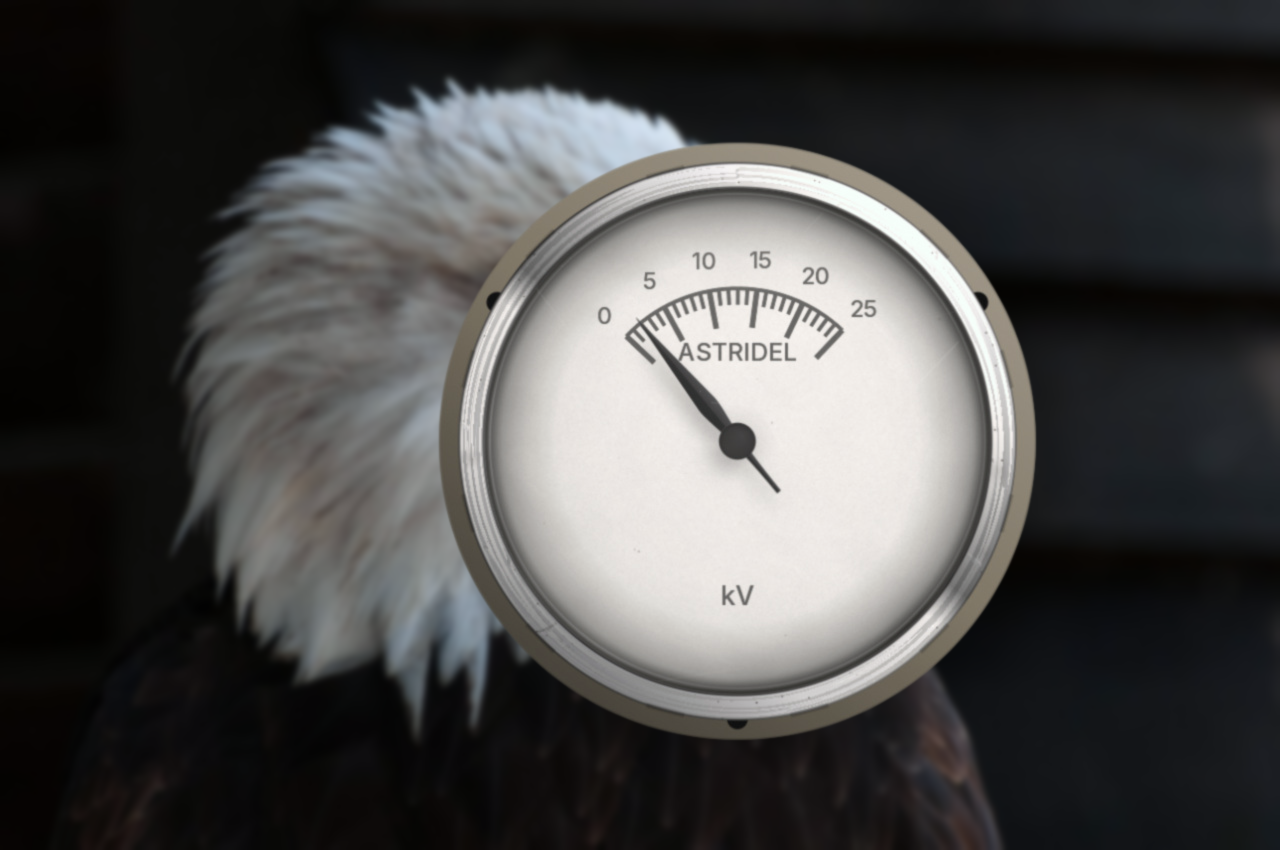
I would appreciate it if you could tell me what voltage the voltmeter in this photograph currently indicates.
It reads 2 kV
